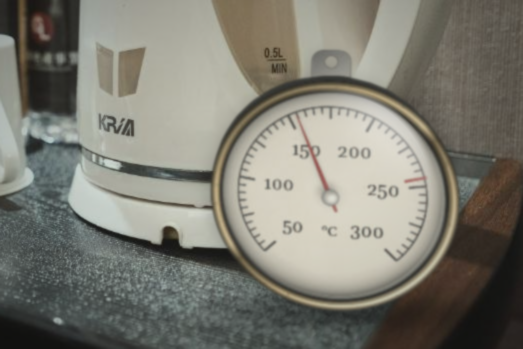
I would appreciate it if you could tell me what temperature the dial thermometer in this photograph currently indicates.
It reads 155 °C
